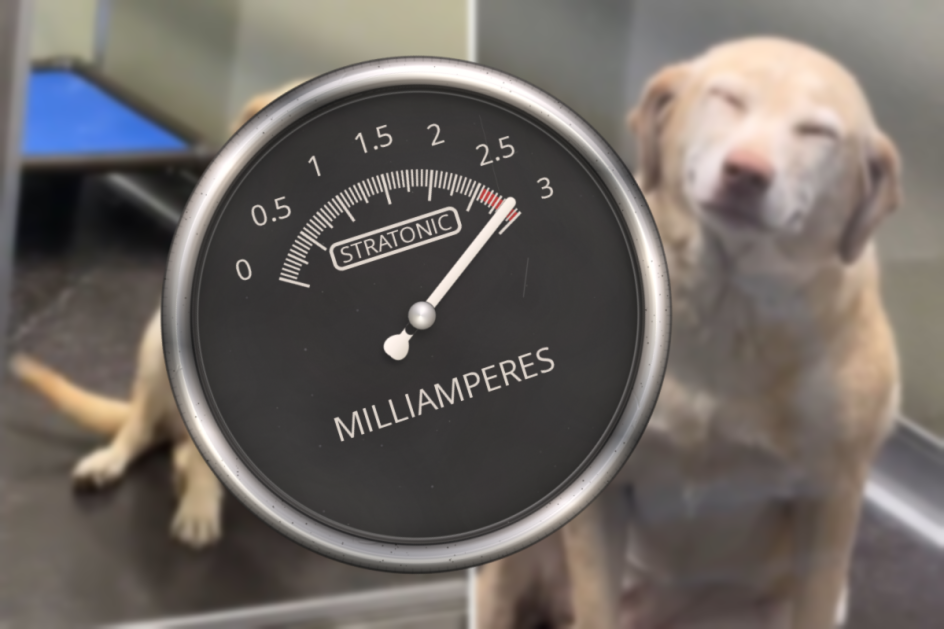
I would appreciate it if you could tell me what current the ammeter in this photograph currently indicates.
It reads 2.85 mA
